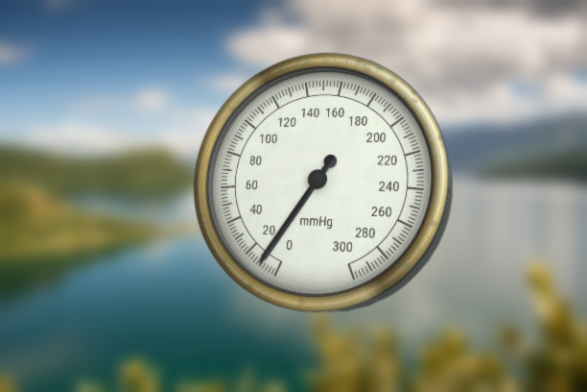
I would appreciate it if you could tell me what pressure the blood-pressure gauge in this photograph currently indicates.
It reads 10 mmHg
